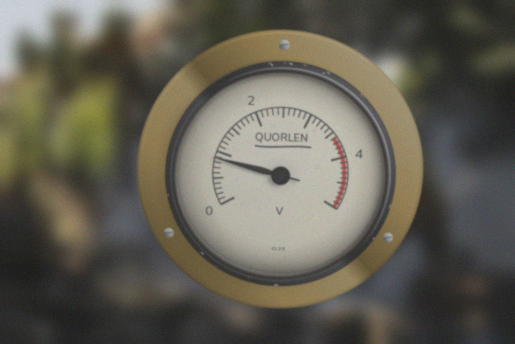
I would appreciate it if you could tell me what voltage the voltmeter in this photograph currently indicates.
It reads 0.9 V
